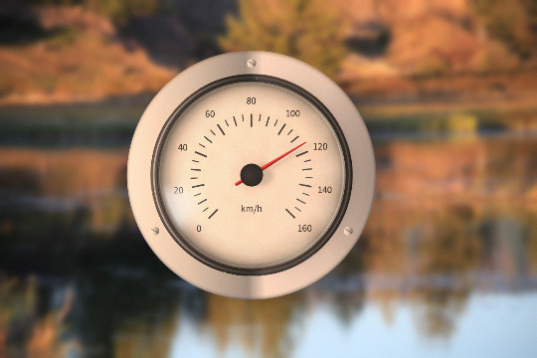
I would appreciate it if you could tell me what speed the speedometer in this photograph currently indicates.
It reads 115 km/h
